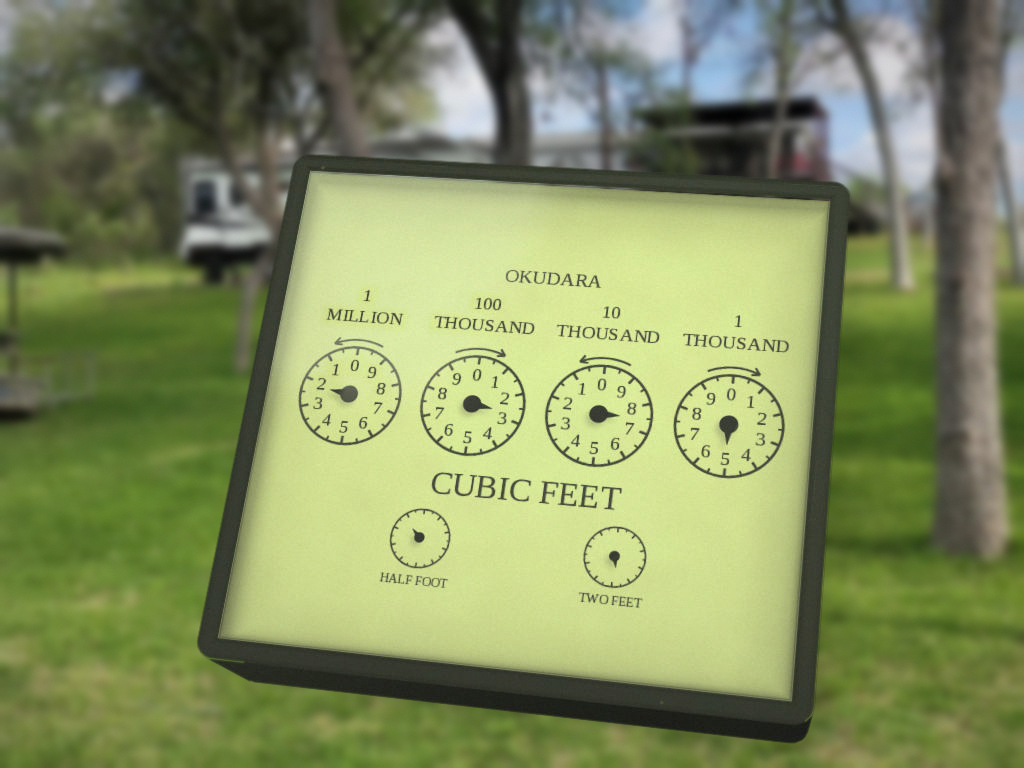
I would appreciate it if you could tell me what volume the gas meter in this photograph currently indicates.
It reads 227500 ft³
